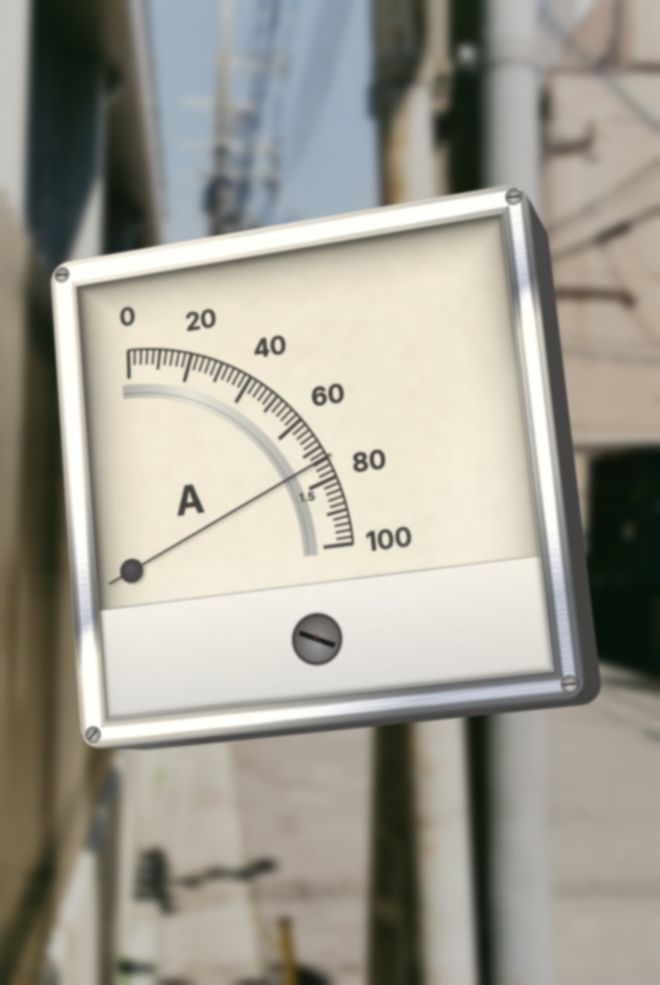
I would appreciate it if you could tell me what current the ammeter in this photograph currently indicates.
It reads 74 A
